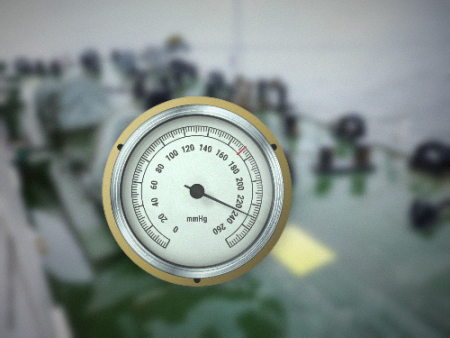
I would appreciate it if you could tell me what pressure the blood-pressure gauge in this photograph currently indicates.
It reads 230 mmHg
